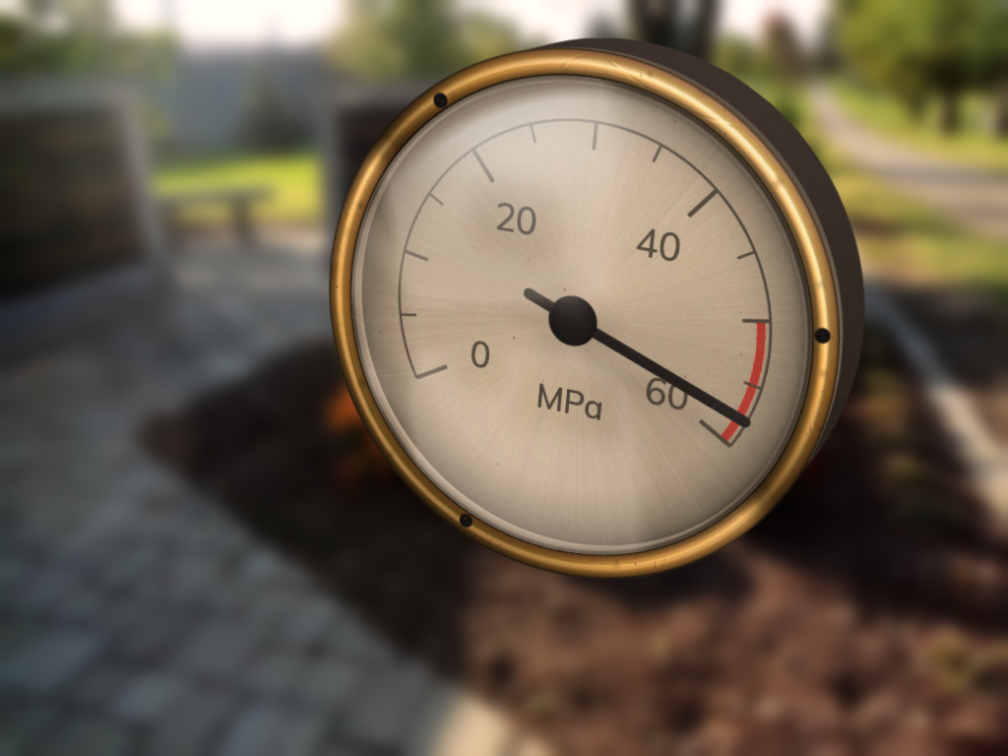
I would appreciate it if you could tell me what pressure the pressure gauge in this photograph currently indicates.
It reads 57.5 MPa
